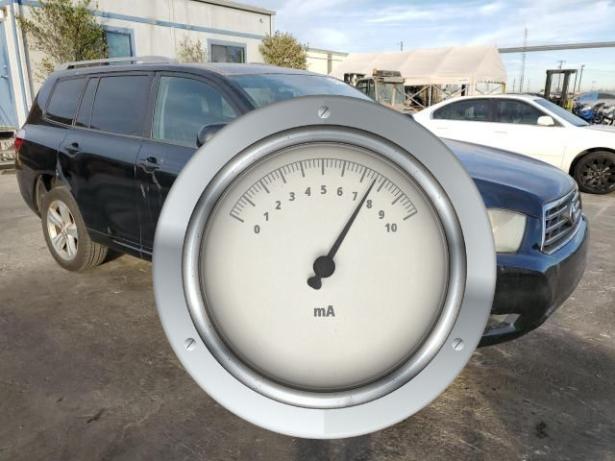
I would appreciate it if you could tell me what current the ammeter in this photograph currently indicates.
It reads 7.6 mA
